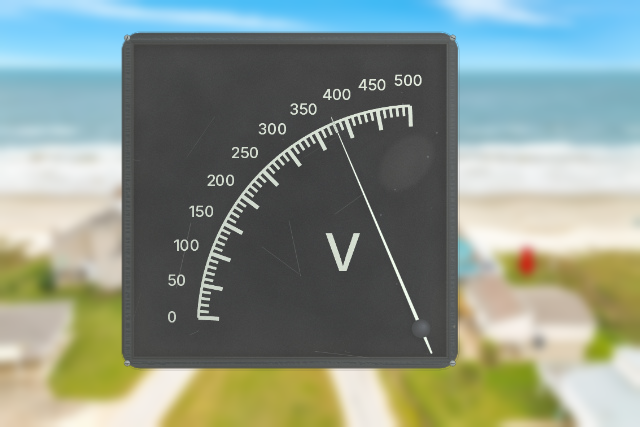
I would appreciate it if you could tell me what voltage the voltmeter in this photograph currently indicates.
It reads 380 V
